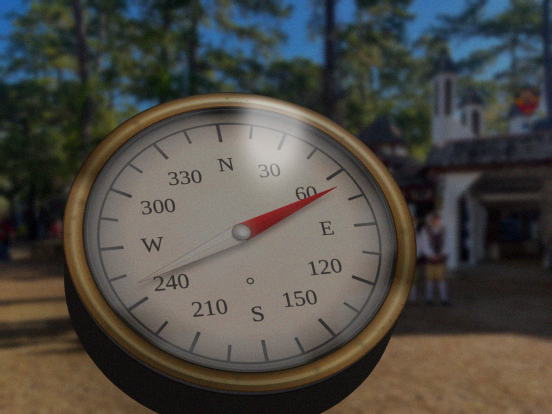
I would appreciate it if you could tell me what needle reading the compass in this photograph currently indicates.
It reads 67.5 °
